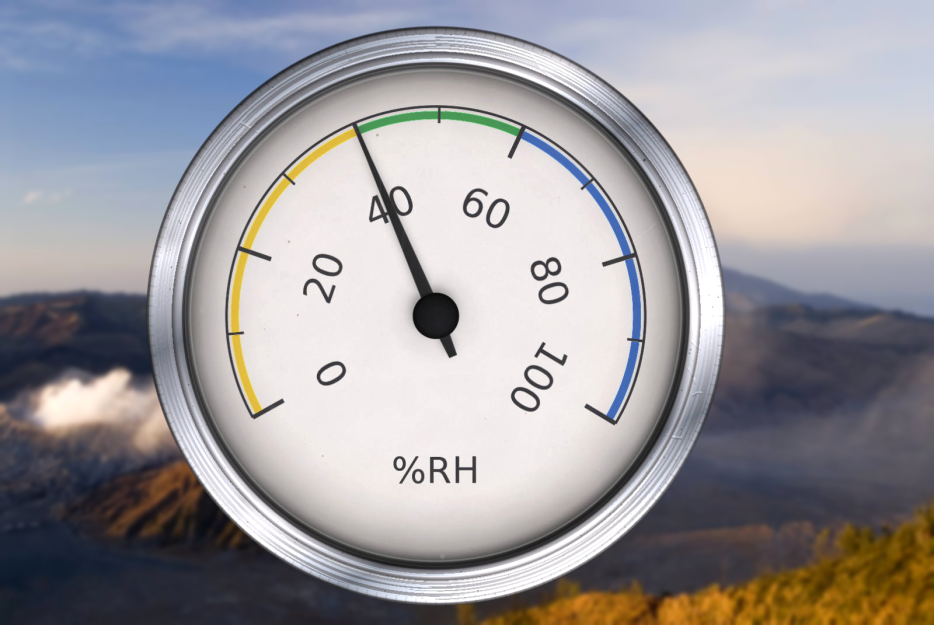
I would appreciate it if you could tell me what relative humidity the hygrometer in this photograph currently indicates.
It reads 40 %
